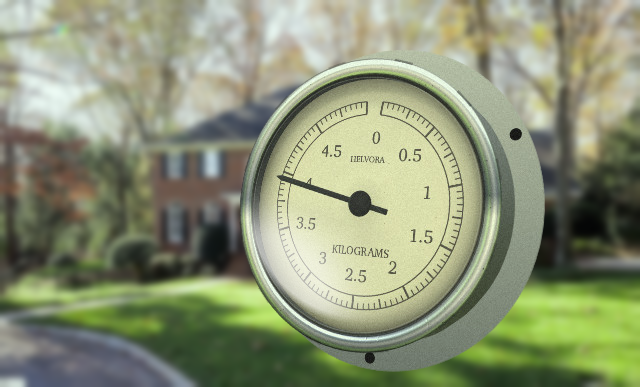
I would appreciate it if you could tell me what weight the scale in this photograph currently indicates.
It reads 3.95 kg
